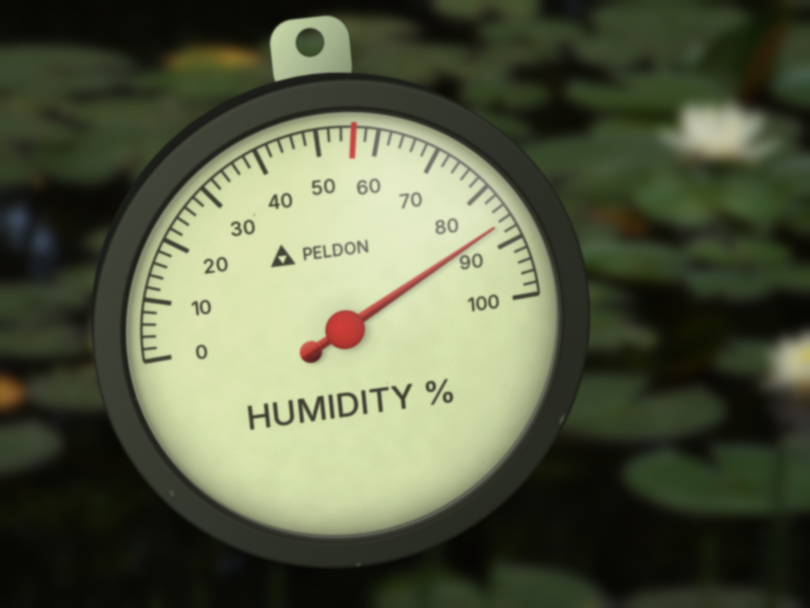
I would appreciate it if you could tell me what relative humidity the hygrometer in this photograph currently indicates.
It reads 86 %
